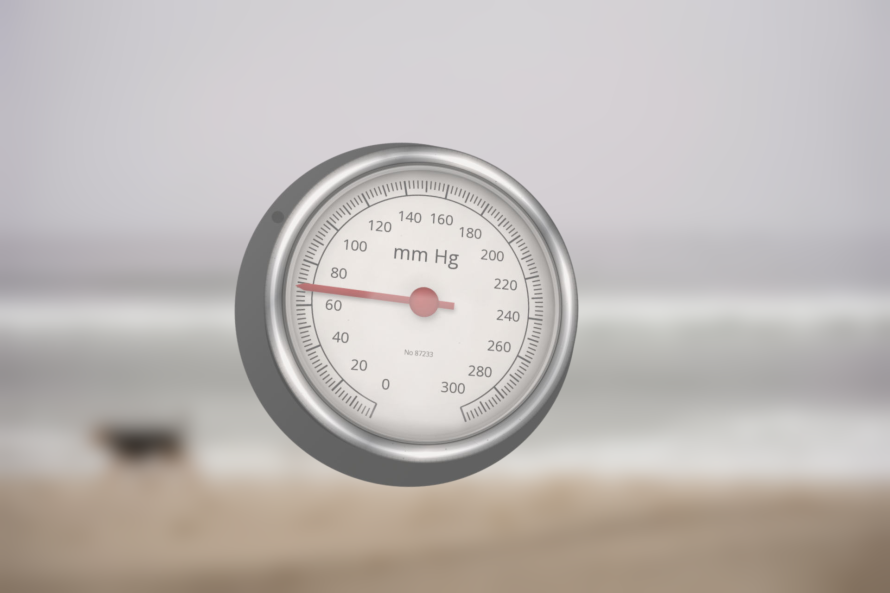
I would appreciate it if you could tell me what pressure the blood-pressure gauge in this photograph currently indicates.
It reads 68 mmHg
